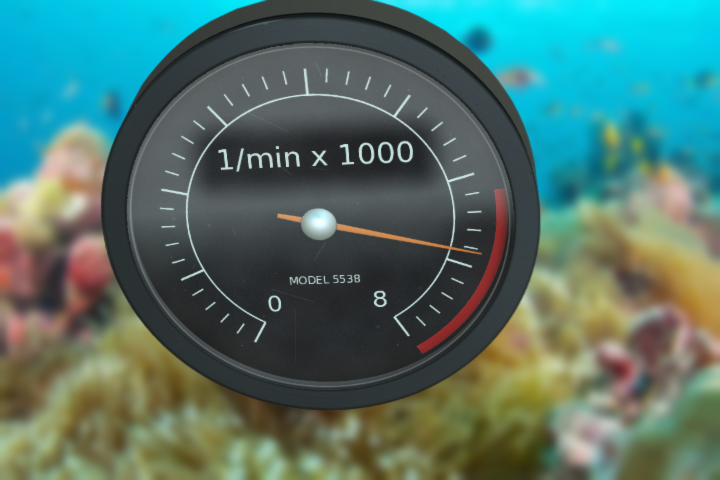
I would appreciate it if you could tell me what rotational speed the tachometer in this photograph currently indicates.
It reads 6800 rpm
